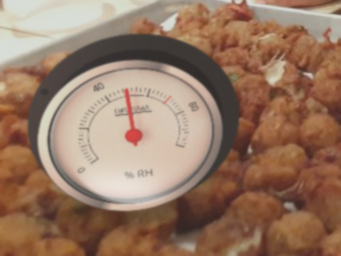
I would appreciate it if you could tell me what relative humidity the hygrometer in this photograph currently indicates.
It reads 50 %
